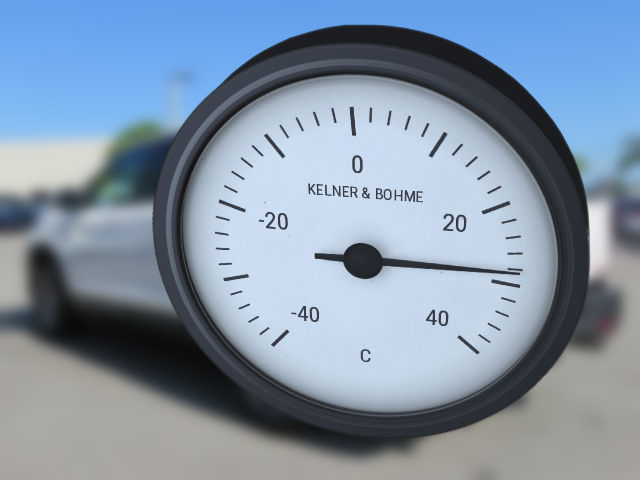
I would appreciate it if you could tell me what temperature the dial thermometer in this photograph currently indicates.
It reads 28 °C
